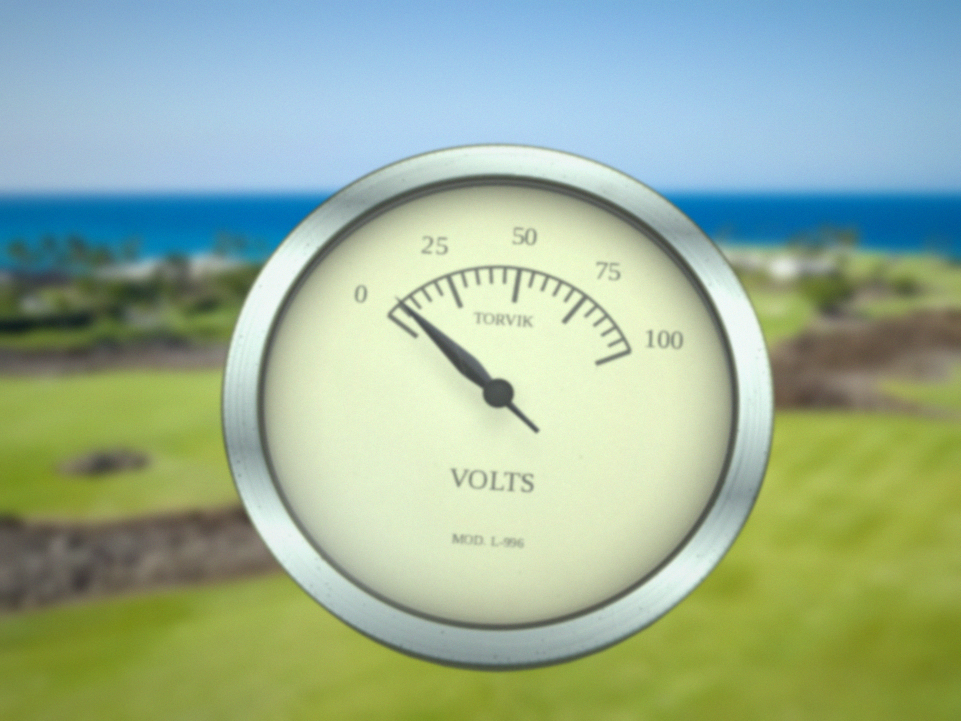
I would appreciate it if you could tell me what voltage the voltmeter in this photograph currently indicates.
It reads 5 V
